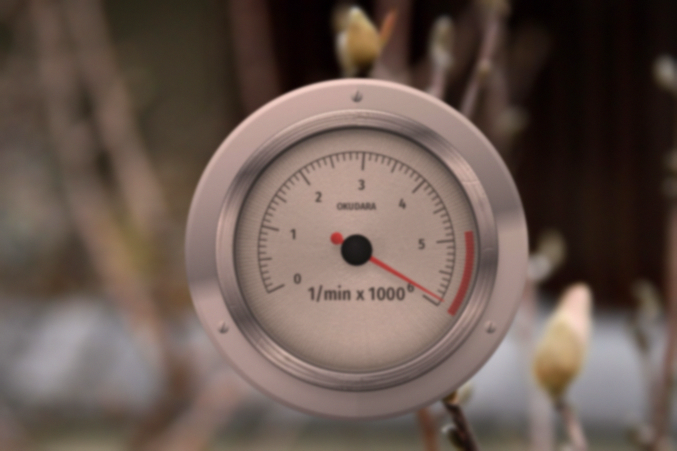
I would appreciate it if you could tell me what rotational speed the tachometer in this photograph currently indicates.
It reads 5900 rpm
